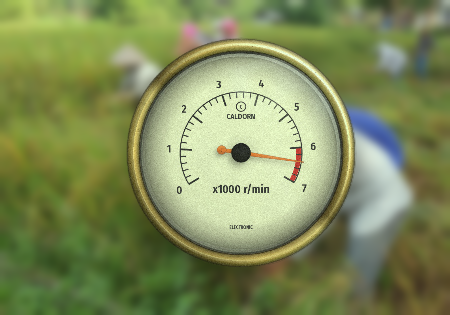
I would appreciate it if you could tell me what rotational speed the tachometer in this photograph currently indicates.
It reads 6400 rpm
